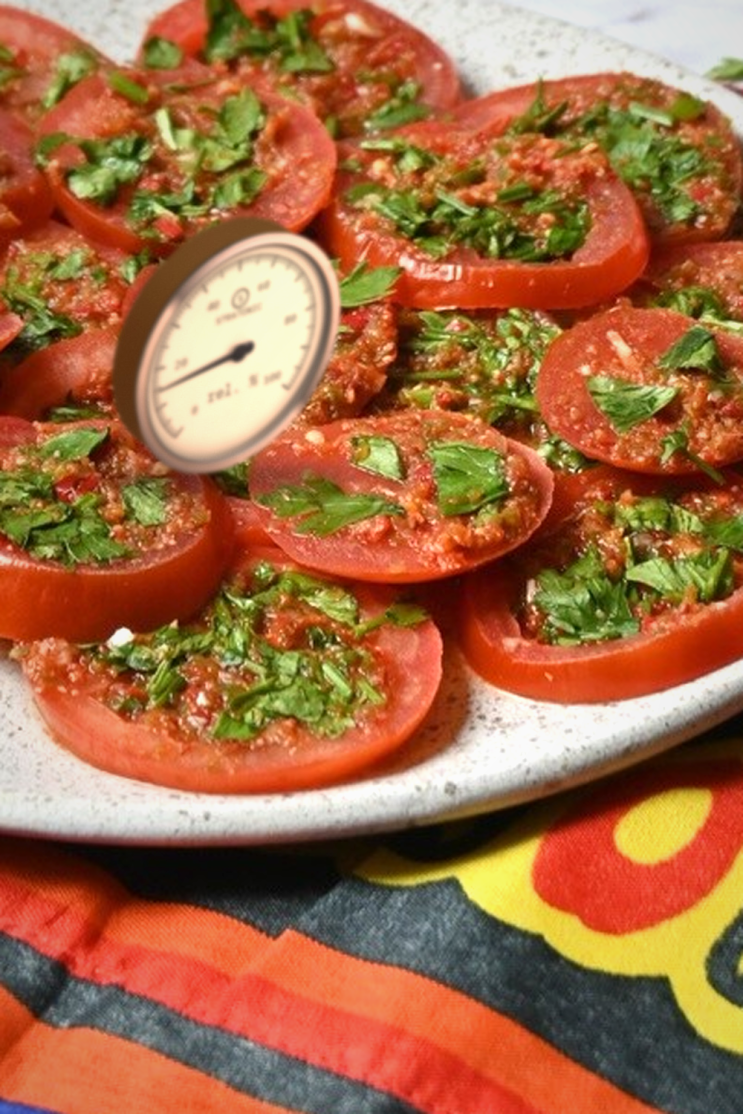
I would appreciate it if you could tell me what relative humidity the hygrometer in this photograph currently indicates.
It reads 15 %
